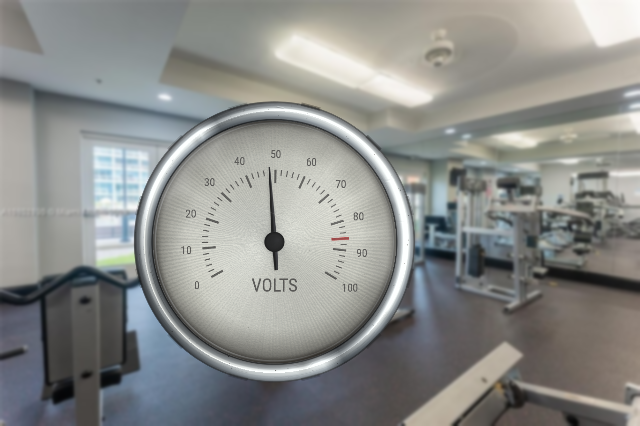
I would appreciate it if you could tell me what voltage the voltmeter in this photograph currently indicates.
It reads 48 V
